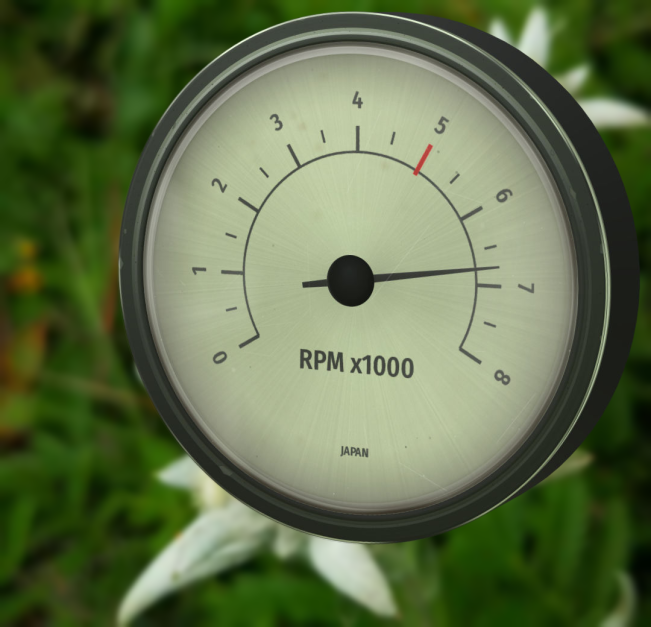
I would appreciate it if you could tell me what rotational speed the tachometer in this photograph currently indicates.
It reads 6750 rpm
